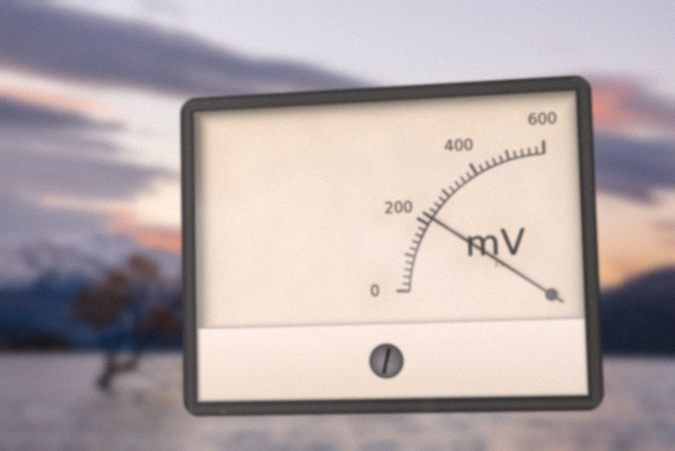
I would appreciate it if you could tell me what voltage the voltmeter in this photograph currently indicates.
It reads 220 mV
